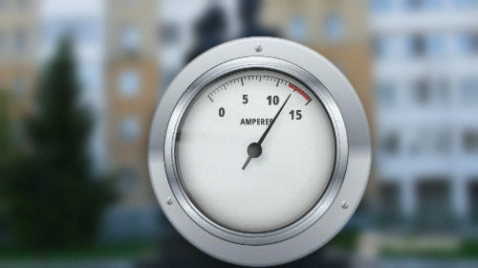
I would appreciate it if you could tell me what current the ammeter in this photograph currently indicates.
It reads 12.5 A
